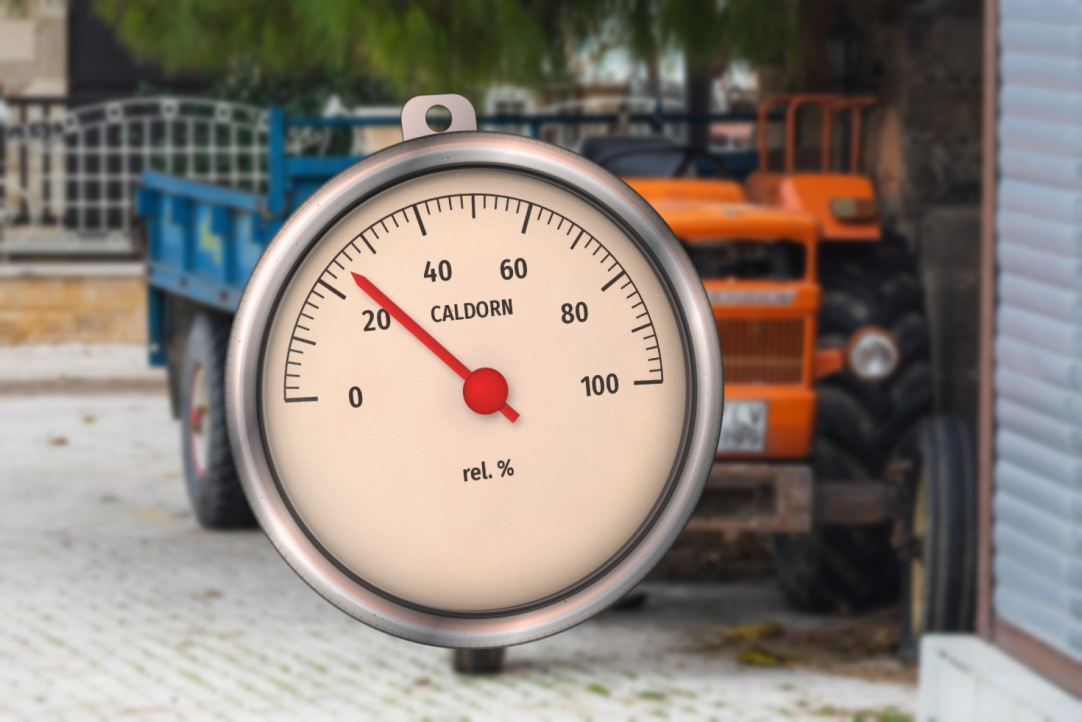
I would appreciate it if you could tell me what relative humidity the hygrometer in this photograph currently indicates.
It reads 24 %
